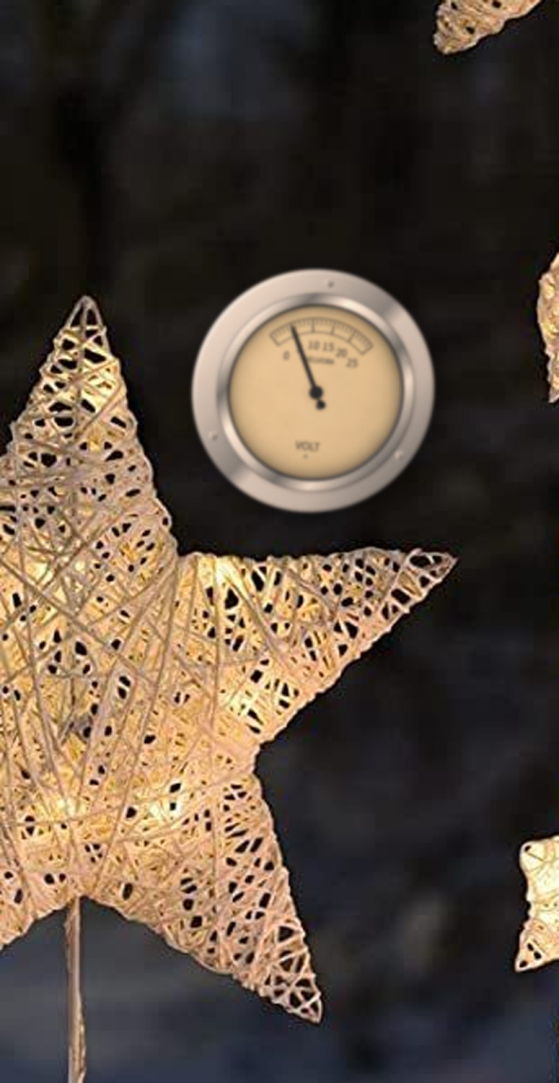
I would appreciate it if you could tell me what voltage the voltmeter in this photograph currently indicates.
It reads 5 V
